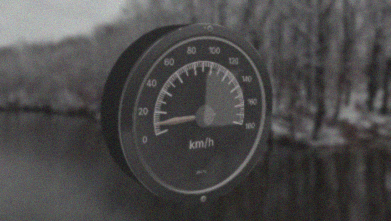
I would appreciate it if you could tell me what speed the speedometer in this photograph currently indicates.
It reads 10 km/h
